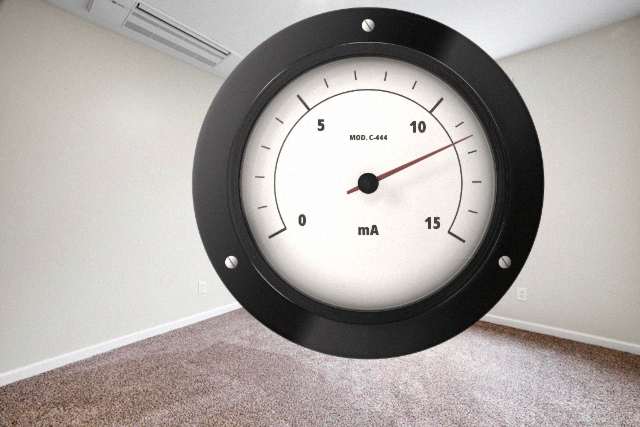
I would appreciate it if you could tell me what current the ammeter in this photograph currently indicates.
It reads 11.5 mA
